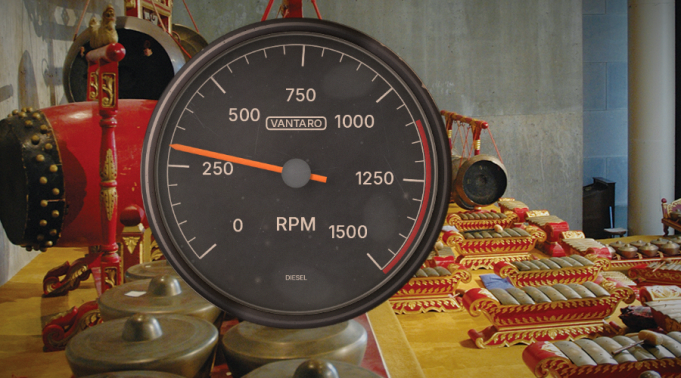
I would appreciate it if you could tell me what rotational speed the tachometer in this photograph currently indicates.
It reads 300 rpm
